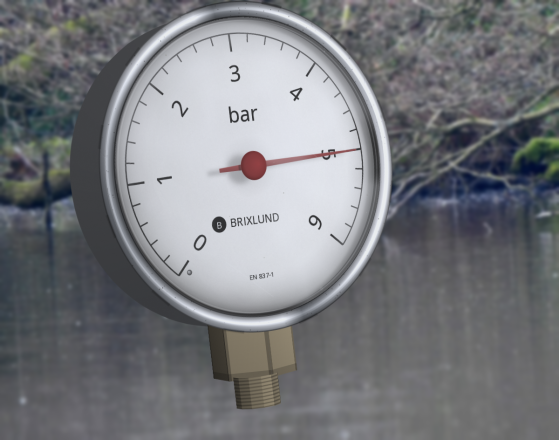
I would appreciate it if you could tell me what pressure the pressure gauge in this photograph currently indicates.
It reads 5 bar
